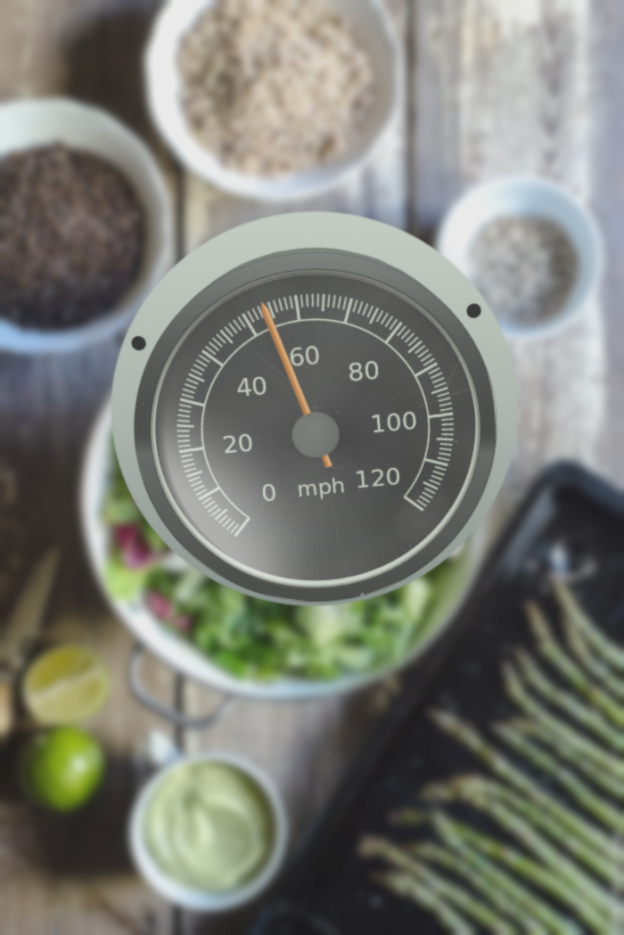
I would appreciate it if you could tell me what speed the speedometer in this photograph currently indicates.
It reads 54 mph
